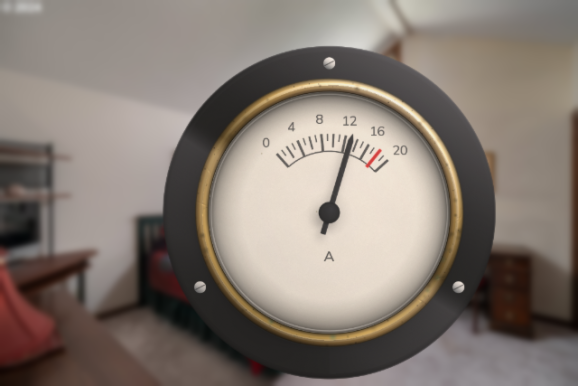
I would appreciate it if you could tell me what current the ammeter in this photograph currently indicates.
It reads 13 A
